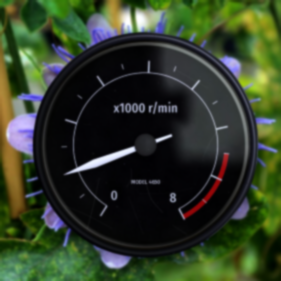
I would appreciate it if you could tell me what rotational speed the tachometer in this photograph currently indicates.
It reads 1000 rpm
